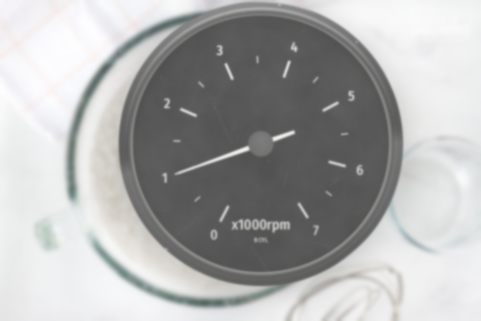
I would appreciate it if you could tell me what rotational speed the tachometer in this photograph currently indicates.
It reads 1000 rpm
